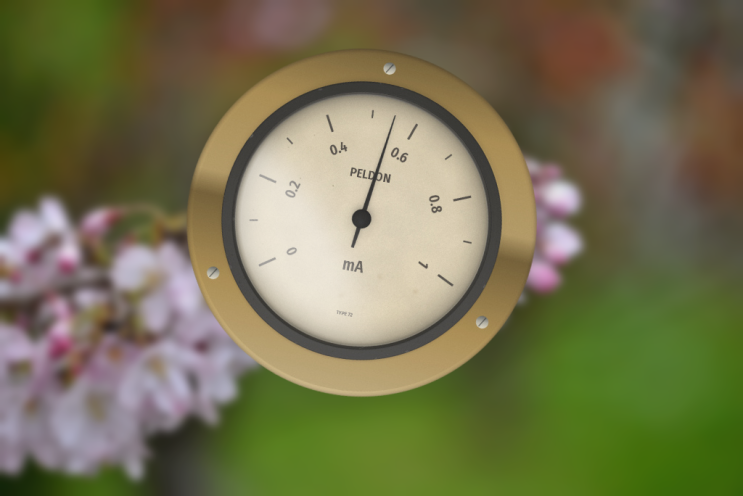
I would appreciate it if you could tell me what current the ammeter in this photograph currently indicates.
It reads 0.55 mA
